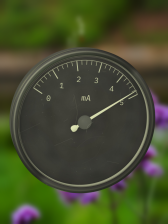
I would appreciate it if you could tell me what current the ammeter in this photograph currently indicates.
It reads 4.8 mA
